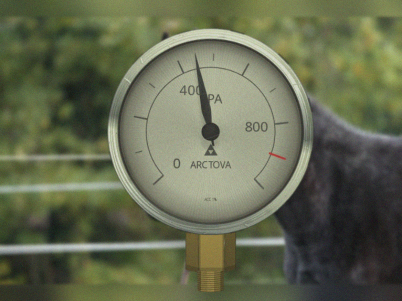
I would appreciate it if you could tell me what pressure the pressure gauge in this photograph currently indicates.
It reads 450 kPa
